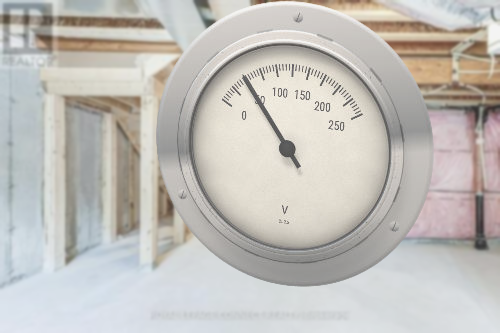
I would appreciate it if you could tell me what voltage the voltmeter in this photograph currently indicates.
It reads 50 V
